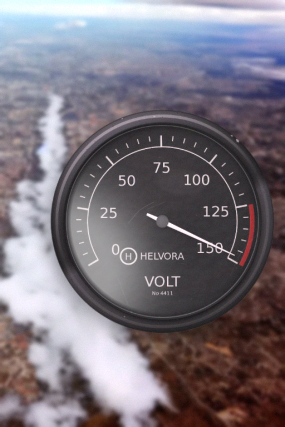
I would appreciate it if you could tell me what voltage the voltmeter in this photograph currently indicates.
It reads 147.5 V
